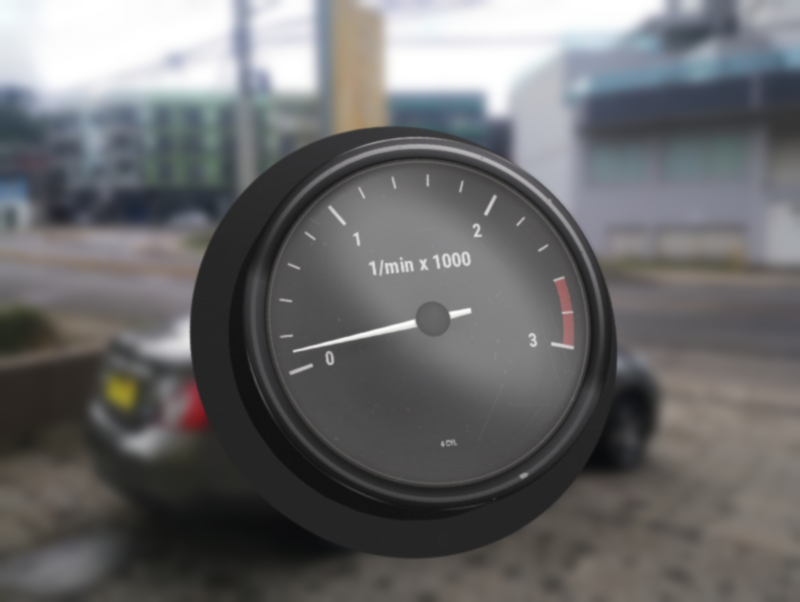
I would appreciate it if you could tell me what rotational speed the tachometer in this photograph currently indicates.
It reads 100 rpm
